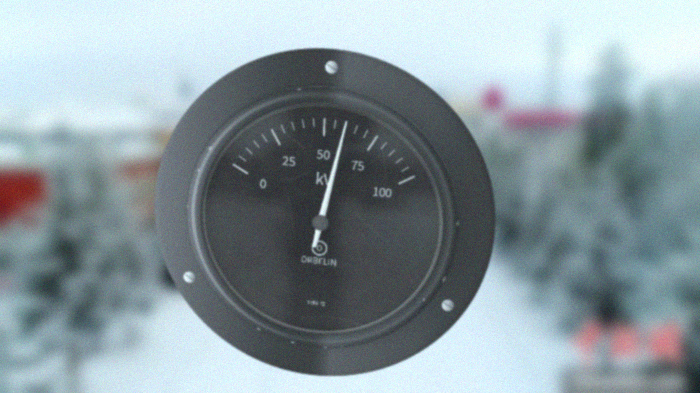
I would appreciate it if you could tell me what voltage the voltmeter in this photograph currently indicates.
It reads 60 kV
